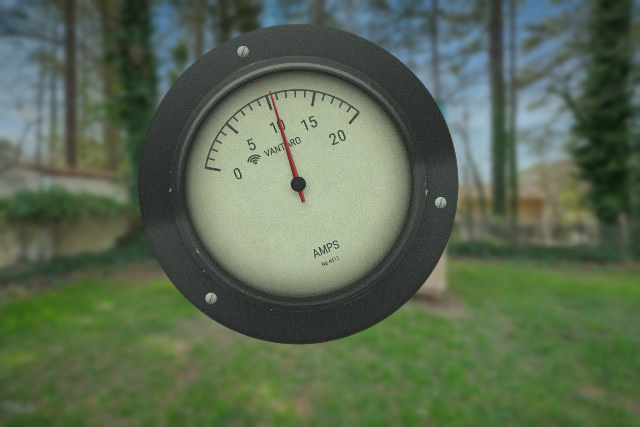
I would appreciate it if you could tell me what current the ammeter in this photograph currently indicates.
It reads 10.5 A
